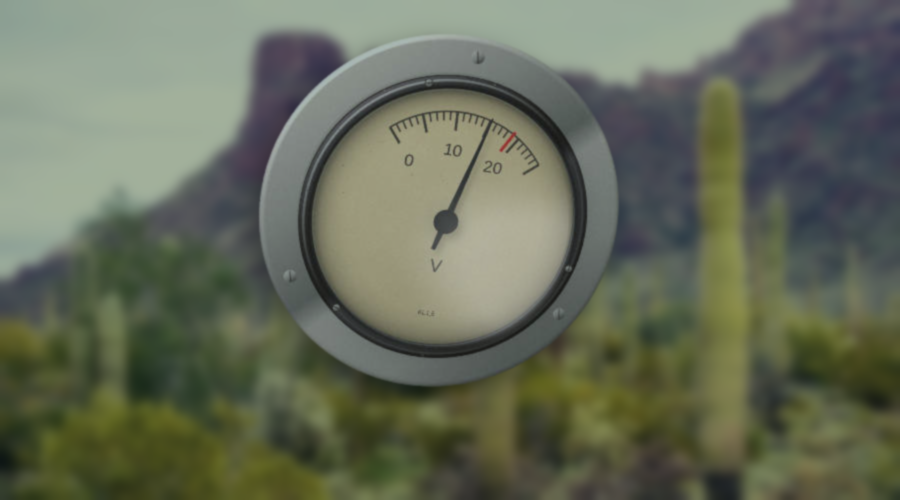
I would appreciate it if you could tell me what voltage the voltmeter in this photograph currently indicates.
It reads 15 V
